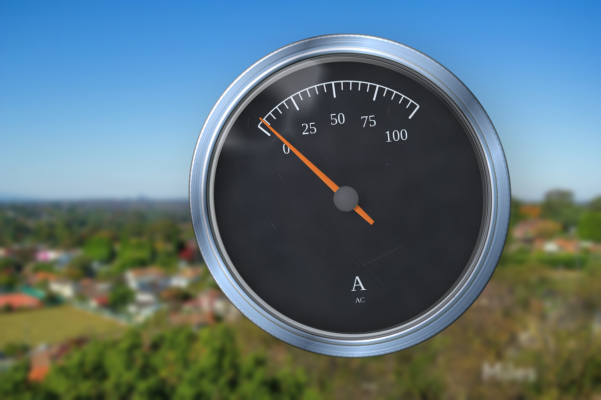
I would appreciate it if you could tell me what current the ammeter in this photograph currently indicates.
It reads 5 A
